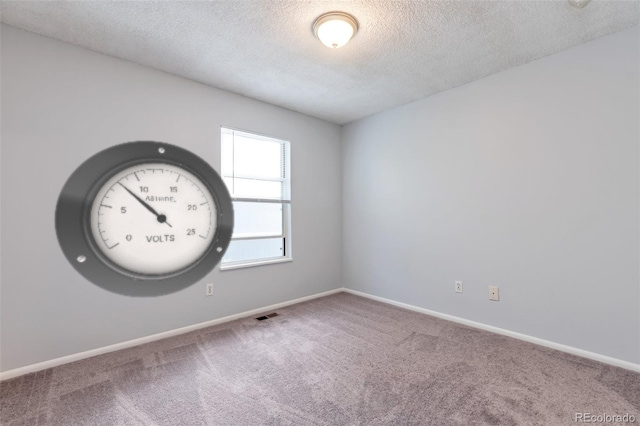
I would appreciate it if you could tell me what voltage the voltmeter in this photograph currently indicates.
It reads 8 V
